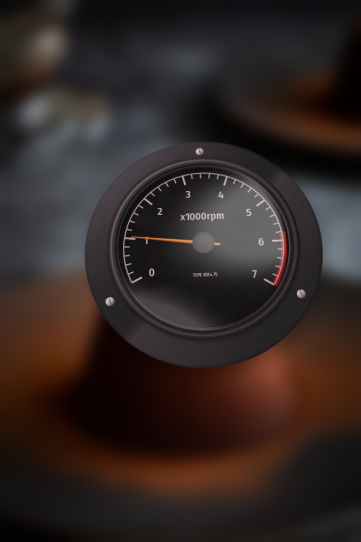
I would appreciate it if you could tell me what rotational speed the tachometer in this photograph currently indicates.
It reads 1000 rpm
